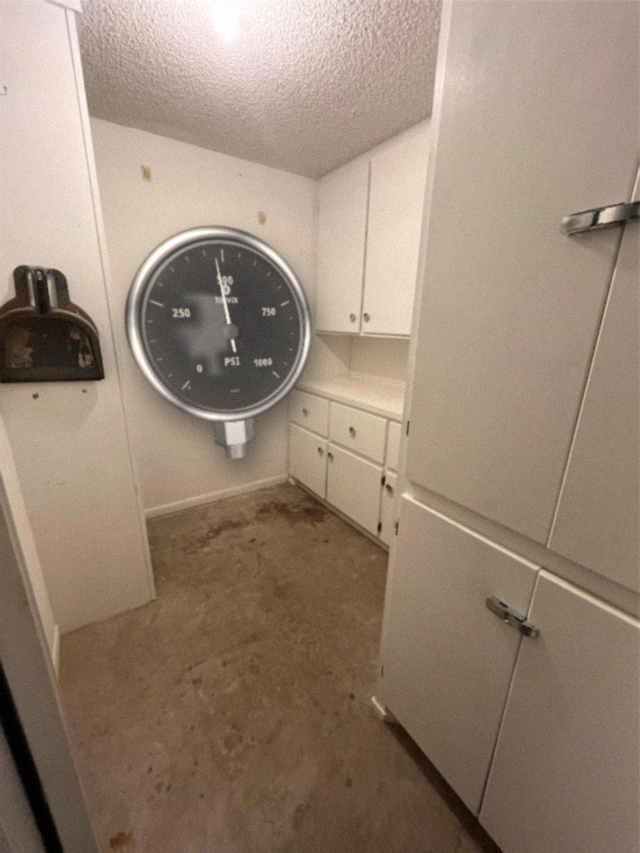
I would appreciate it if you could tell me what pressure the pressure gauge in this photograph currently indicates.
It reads 475 psi
